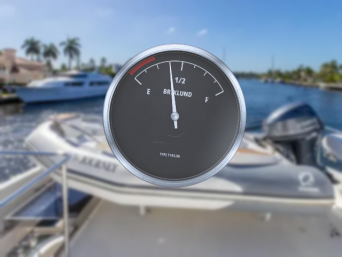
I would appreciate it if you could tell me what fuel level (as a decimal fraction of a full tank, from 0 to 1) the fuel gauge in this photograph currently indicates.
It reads 0.375
